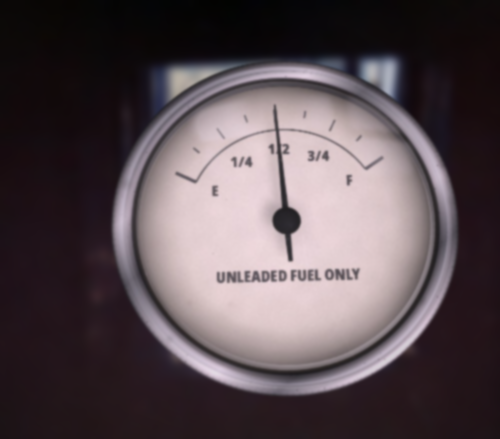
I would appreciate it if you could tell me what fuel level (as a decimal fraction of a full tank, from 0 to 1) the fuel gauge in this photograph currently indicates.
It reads 0.5
